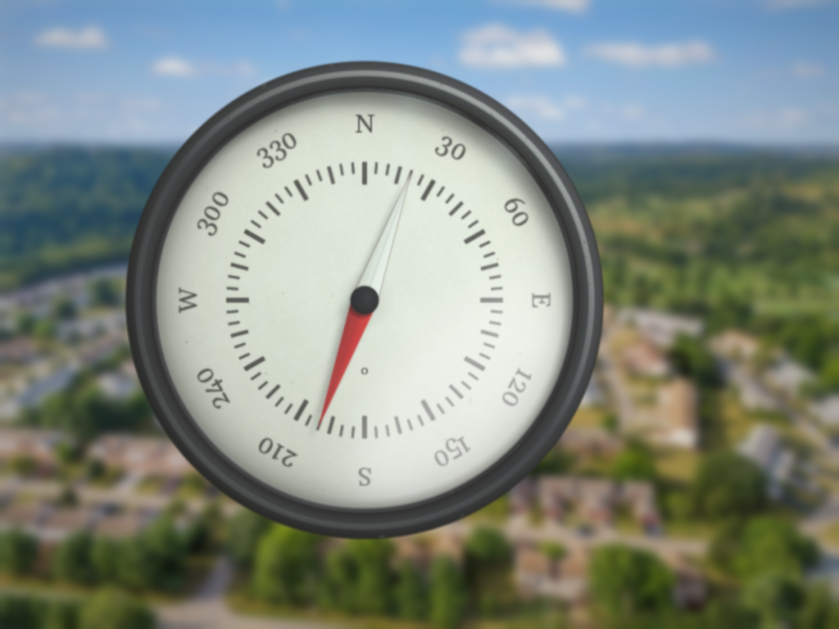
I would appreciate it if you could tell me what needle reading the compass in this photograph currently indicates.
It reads 200 °
